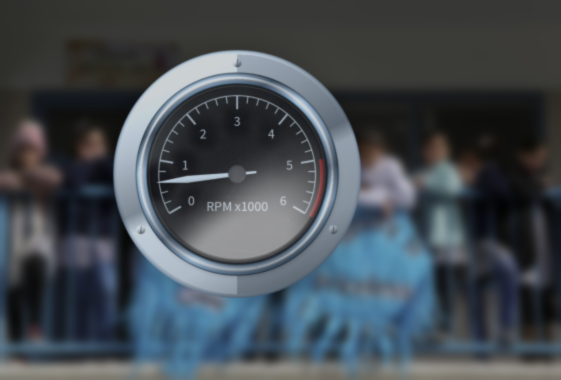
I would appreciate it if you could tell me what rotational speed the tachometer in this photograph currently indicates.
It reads 600 rpm
